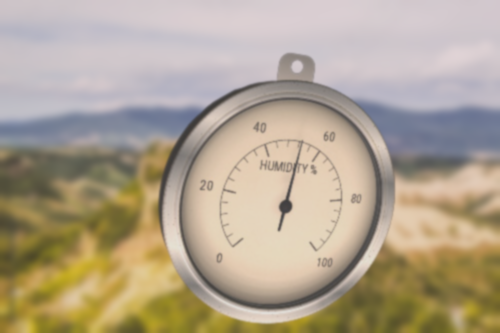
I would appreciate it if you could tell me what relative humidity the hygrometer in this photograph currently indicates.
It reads 52 %
